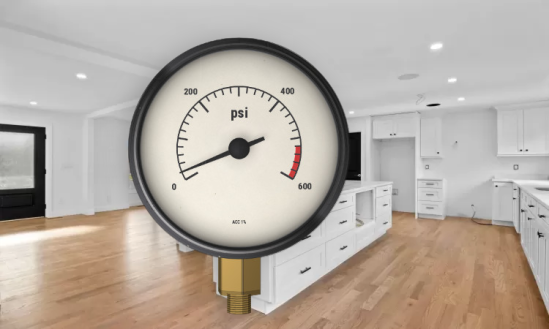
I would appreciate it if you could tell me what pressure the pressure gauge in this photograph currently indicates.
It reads 20 psi
